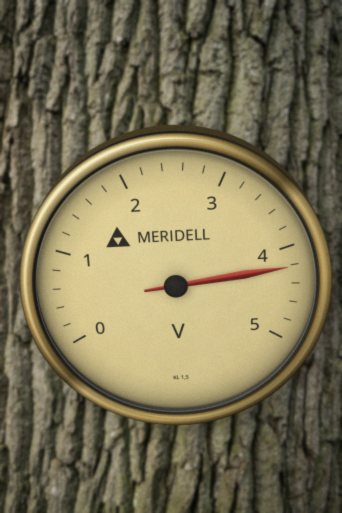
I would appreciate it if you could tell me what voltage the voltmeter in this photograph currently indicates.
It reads 4.2 V
